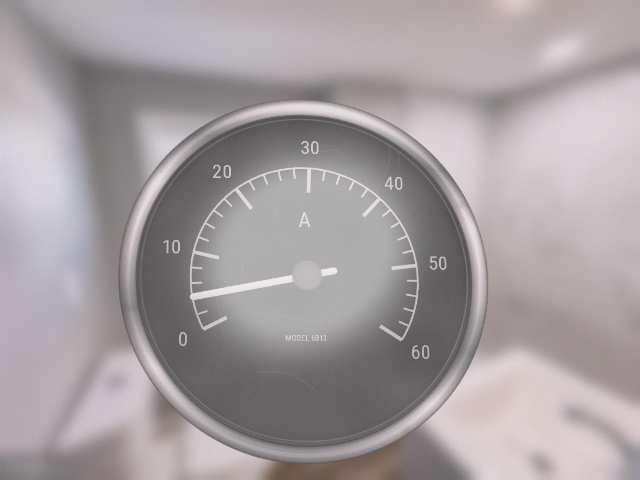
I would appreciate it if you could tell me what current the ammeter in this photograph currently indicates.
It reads 4 A
